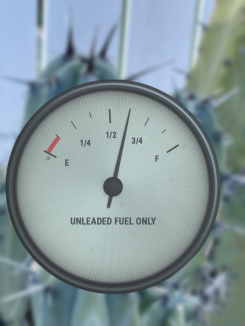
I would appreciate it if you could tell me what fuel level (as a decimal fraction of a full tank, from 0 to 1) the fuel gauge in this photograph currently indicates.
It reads 0.625
